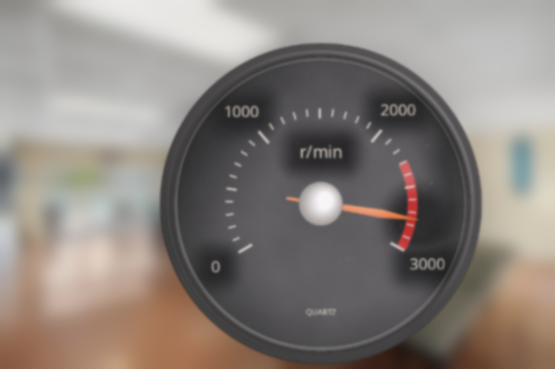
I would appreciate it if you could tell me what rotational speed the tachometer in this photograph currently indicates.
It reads 2750 rpm
